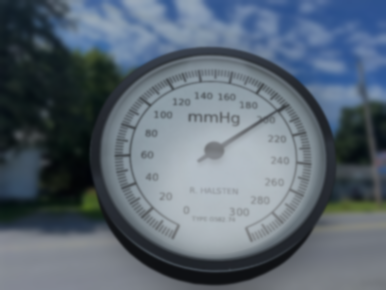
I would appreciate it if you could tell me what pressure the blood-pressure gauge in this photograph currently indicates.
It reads 200 mmHg
